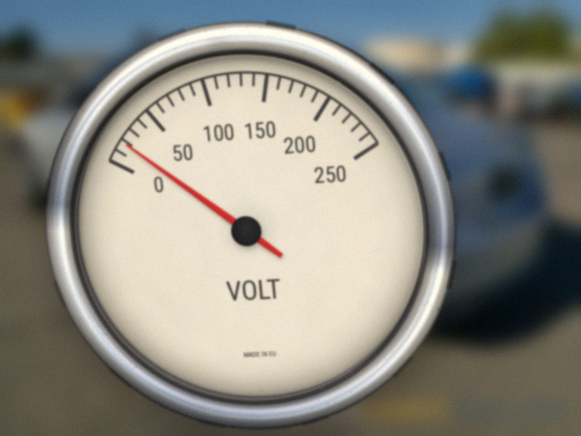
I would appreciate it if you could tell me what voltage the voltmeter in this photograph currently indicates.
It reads 20 V
